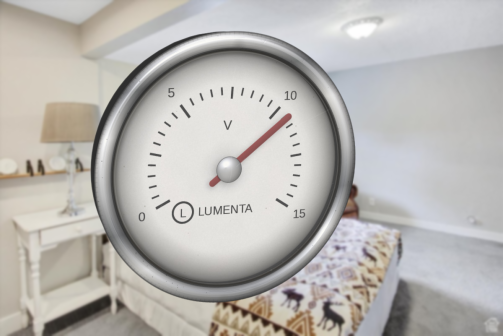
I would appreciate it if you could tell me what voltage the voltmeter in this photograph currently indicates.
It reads 10.5 V
